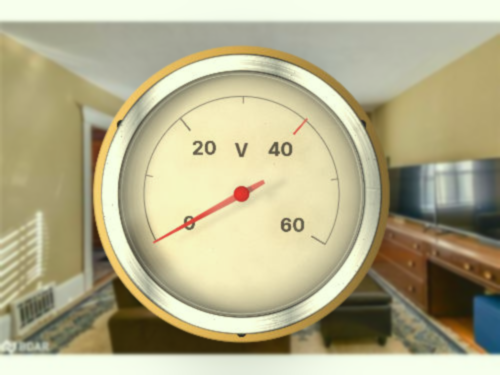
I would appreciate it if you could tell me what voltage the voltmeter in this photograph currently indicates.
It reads 0 V
